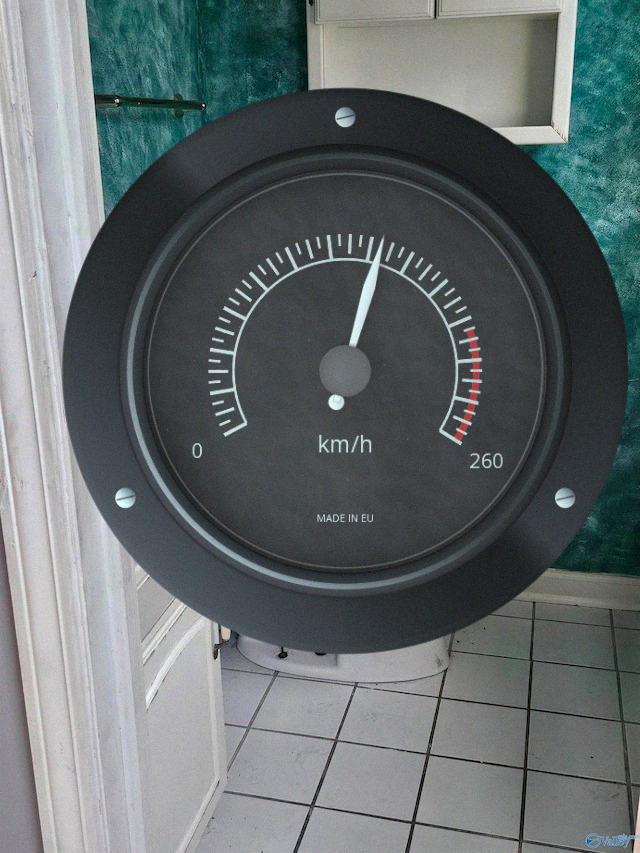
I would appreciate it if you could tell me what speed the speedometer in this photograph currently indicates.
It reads 145 km/h
